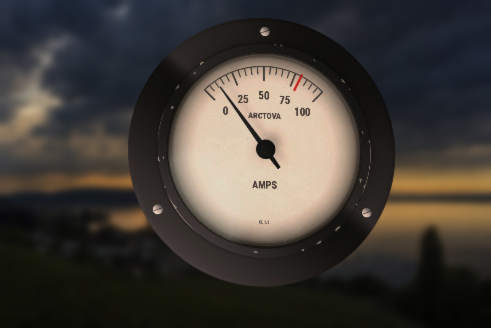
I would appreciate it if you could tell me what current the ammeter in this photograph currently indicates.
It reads 10 A
